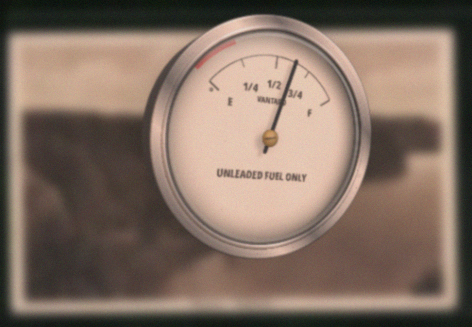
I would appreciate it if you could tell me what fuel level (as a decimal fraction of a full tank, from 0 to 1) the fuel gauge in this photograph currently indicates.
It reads 0.625
